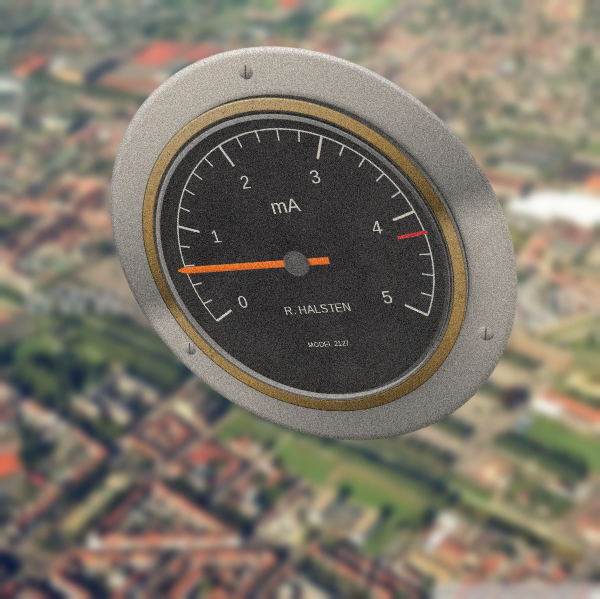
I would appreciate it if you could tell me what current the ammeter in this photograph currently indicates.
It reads 0.6 mA
